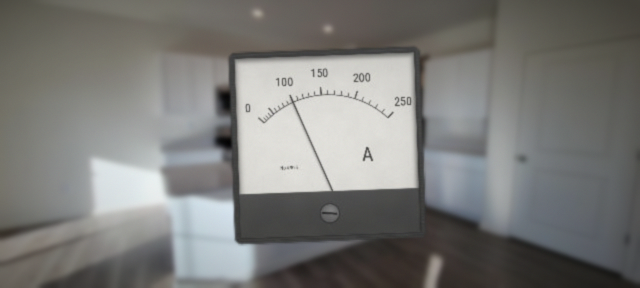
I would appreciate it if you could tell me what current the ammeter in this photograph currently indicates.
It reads 100 A
